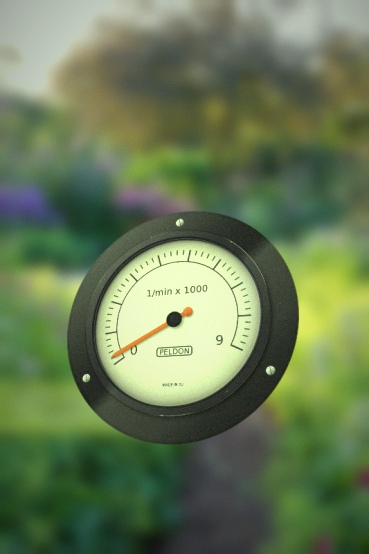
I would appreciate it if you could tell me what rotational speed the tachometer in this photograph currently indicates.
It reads 200 rpm
